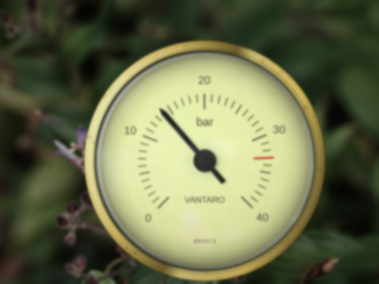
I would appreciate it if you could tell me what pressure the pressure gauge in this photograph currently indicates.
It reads 14 bar
